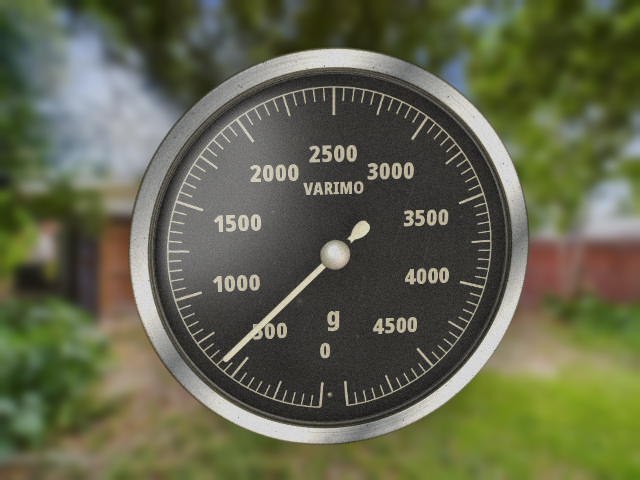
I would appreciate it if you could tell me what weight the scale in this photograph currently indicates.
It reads 600 g
